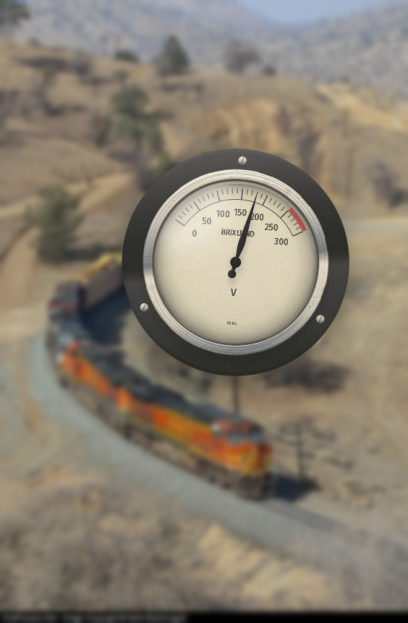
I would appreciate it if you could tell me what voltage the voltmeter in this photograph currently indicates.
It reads 180 V
